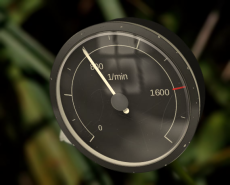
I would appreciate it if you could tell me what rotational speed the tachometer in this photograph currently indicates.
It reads 800 rpm
